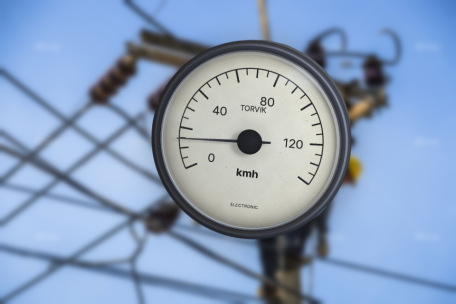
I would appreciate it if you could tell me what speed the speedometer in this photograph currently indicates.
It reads 15 km/h
